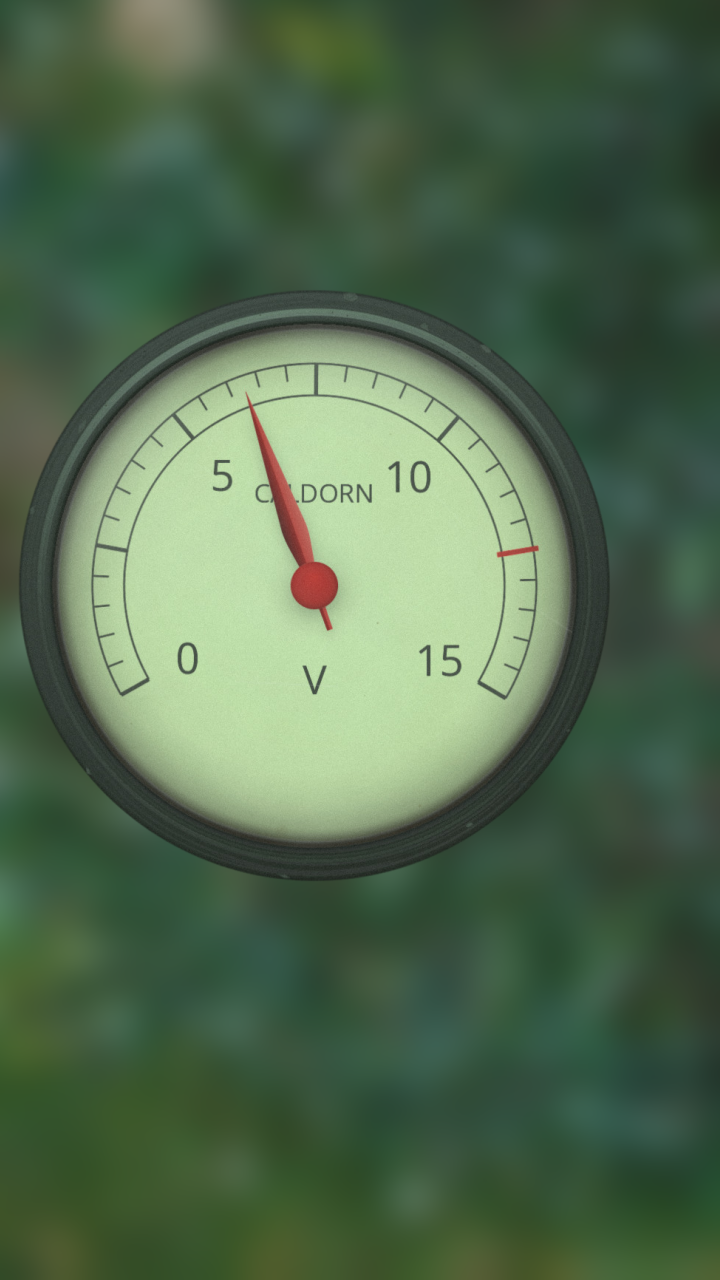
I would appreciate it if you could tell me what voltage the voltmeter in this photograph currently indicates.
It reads 6.25 V
